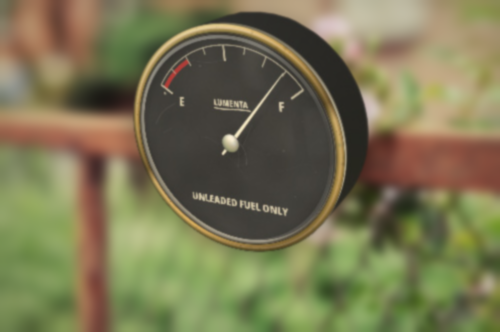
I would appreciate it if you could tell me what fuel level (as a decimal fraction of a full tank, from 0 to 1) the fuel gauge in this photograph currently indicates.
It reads 0.875
